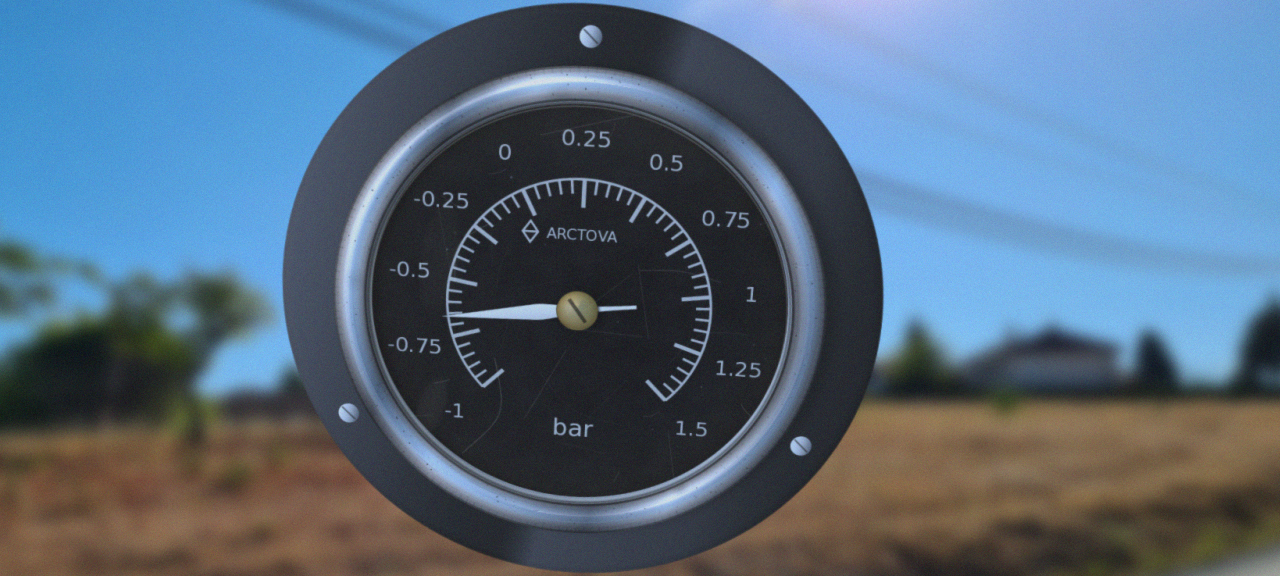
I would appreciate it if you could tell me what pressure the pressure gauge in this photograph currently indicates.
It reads -0.65 bar
